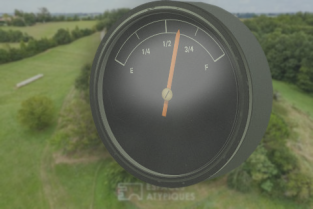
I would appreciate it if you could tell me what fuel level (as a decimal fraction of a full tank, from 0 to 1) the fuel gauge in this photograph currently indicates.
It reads 0.625
